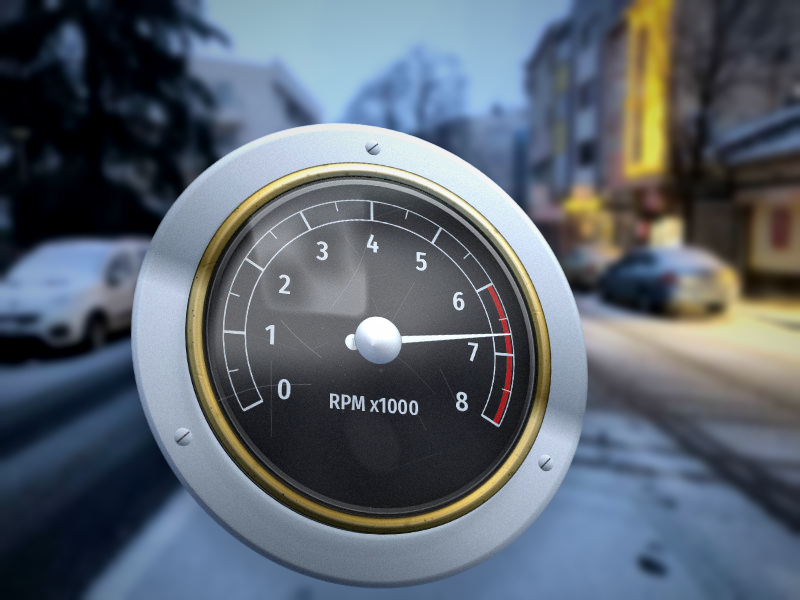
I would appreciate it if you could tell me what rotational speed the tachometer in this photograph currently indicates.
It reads 6750 rpm
